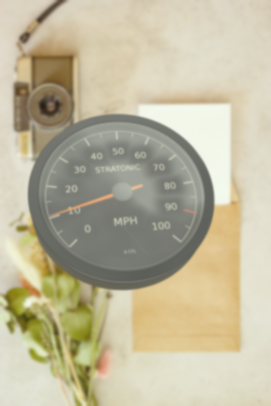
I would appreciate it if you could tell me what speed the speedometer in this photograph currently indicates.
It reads 10 mph
